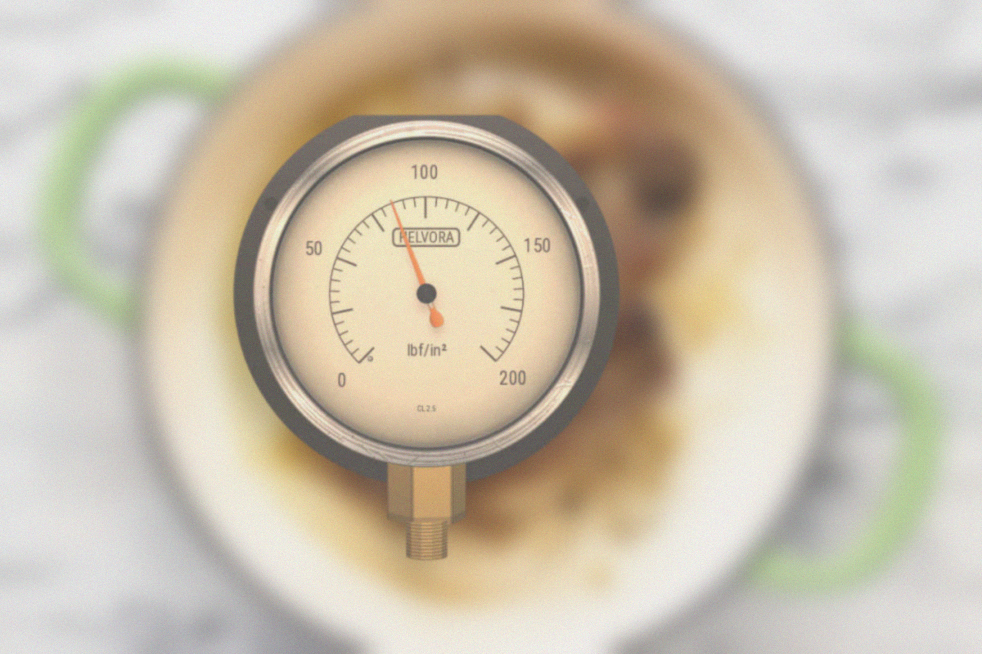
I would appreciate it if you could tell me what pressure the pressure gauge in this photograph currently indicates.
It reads 85 psi
